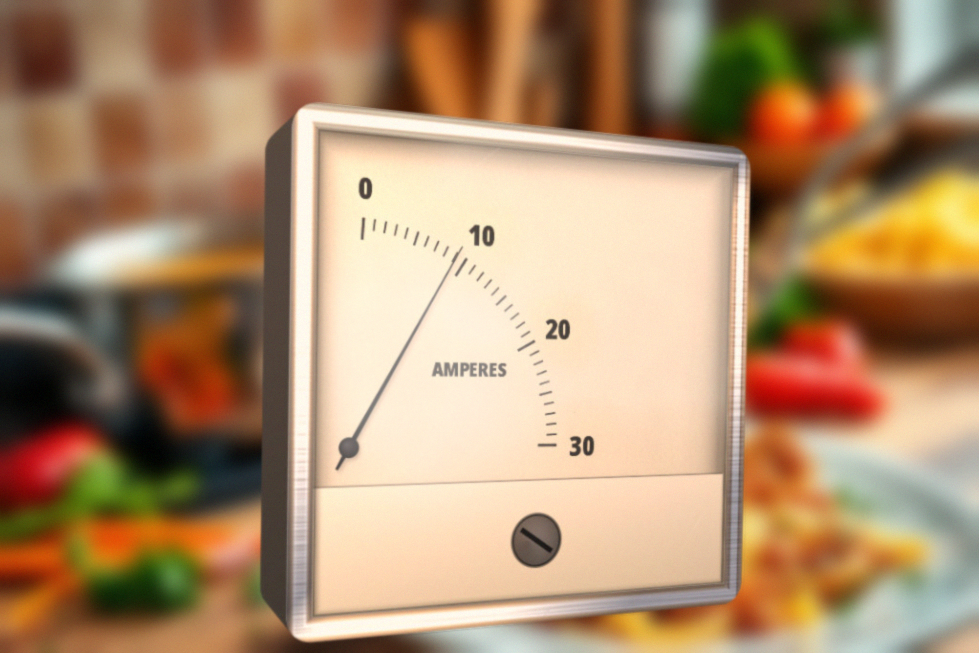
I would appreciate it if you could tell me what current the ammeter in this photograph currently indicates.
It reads 9 A
